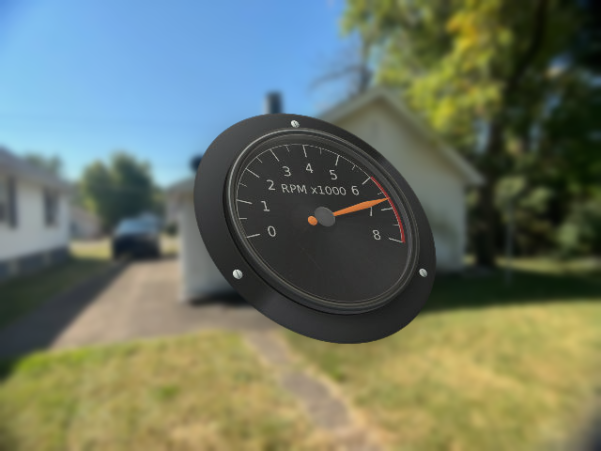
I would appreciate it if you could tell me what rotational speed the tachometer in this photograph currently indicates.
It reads 6750 rpm
